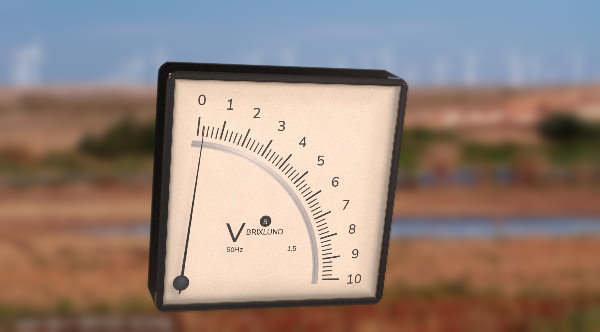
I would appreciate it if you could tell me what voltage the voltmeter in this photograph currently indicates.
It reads 0.2 V
